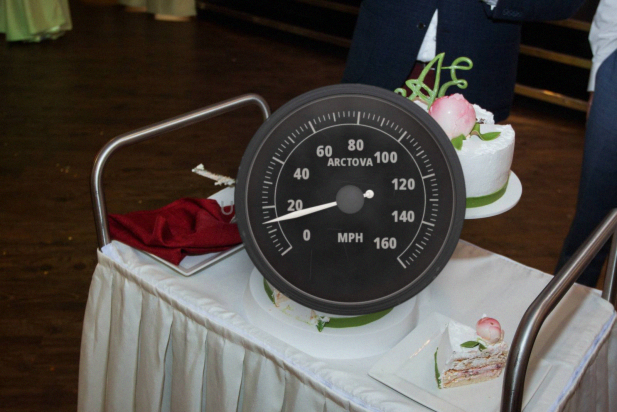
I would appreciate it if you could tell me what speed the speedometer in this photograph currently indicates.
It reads 14 mph
